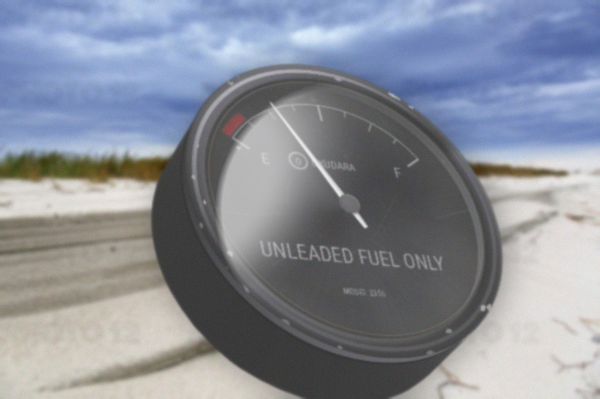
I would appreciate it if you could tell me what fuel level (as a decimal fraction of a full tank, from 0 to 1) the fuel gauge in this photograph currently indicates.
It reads 0.25
